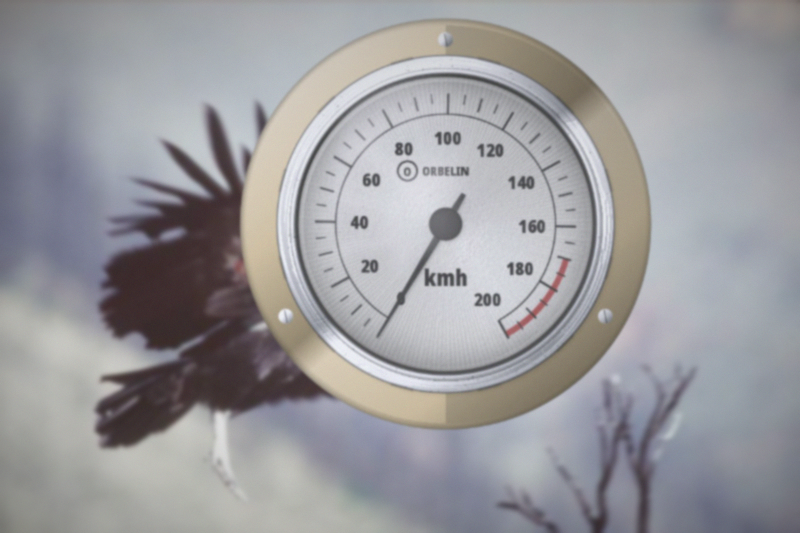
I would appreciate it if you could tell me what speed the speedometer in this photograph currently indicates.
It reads 0 km/h
